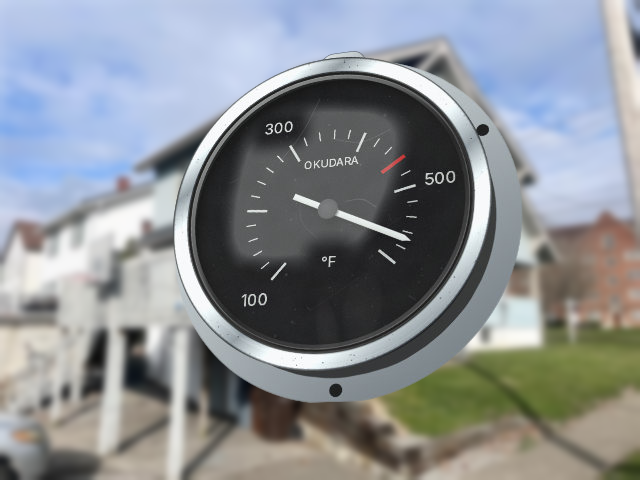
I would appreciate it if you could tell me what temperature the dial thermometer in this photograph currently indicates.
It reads 570 °F
